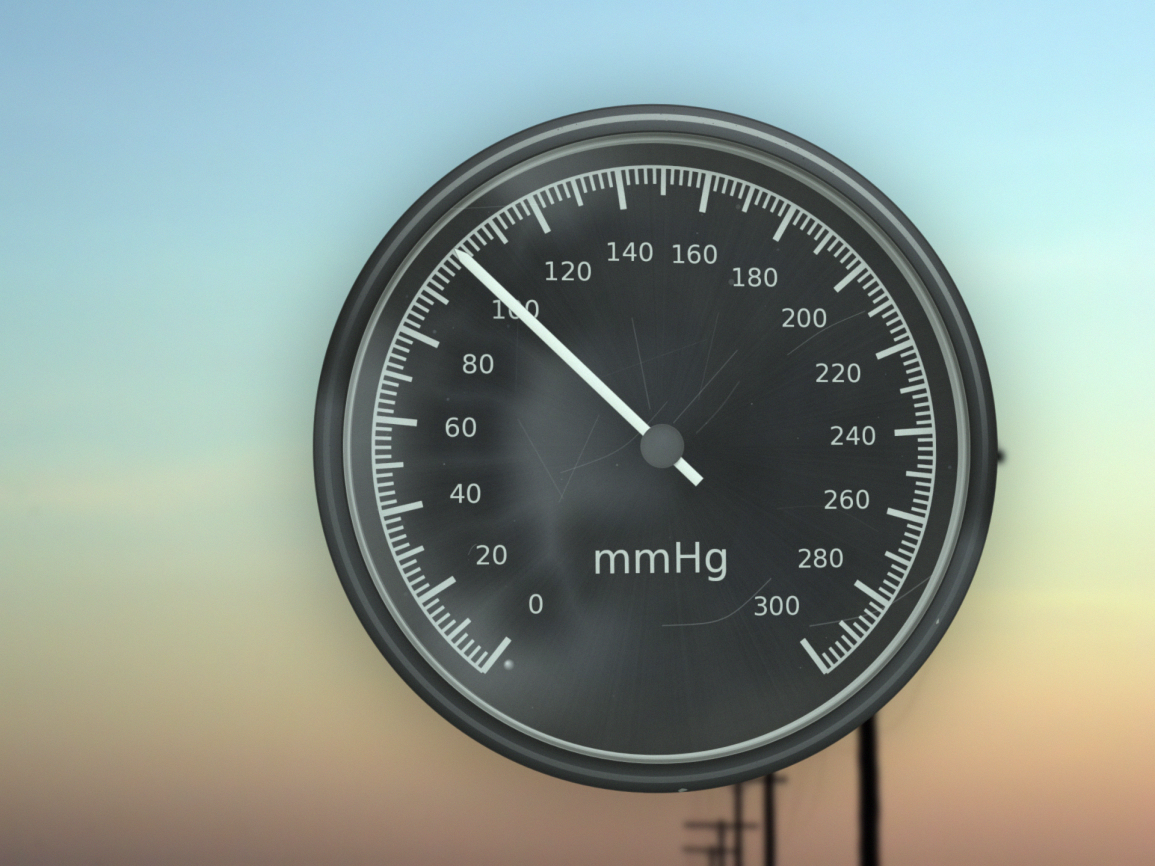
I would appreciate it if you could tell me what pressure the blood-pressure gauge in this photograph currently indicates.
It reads 100 mmHg
